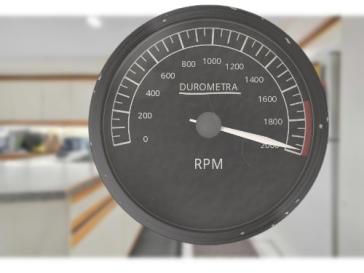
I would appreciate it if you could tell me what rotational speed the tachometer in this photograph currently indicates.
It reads 1975 rpm
